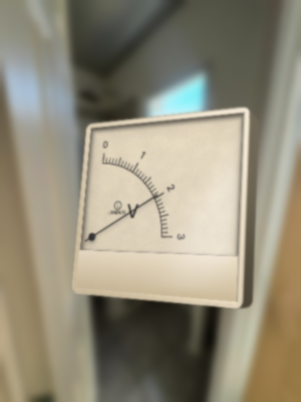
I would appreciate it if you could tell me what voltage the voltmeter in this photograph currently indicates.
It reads 2 V
